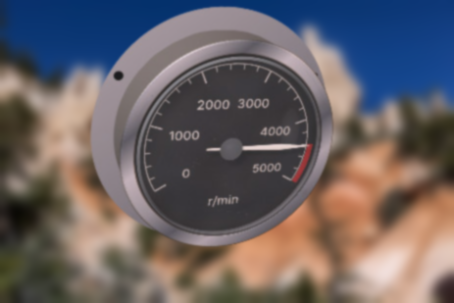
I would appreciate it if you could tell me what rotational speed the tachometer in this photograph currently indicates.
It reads 4400 rpm
